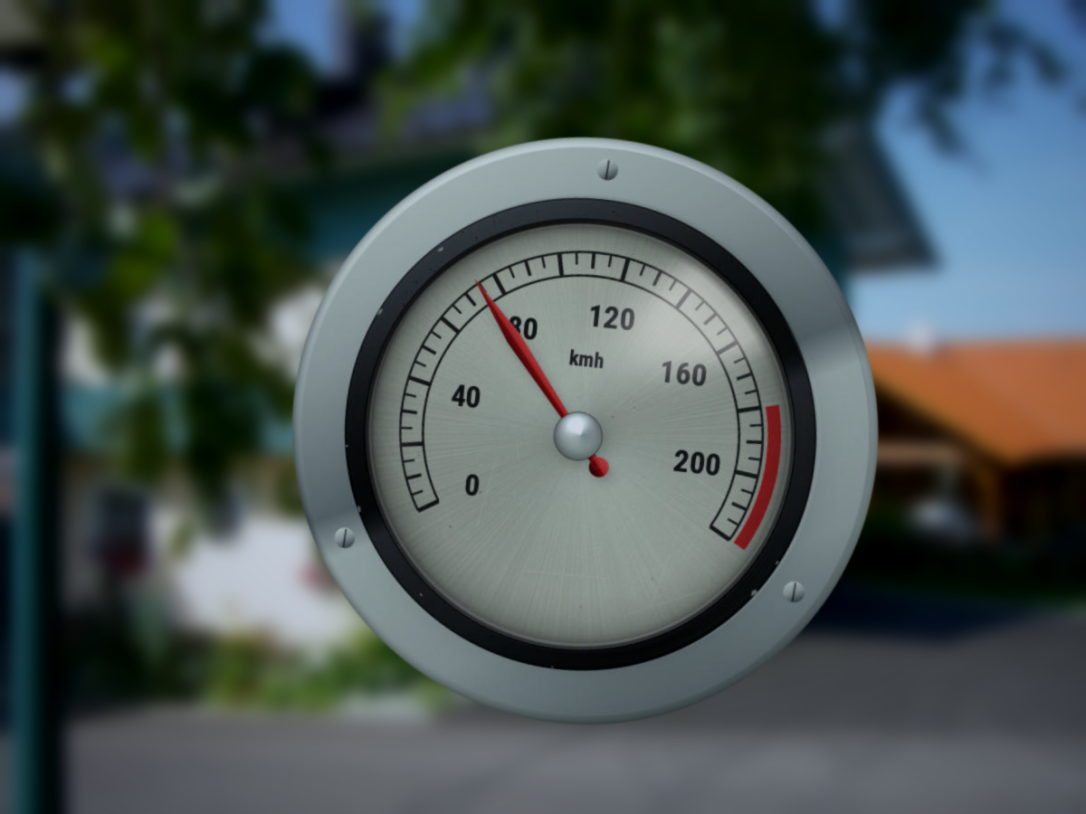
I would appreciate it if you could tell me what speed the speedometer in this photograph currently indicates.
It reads 75 km/h
